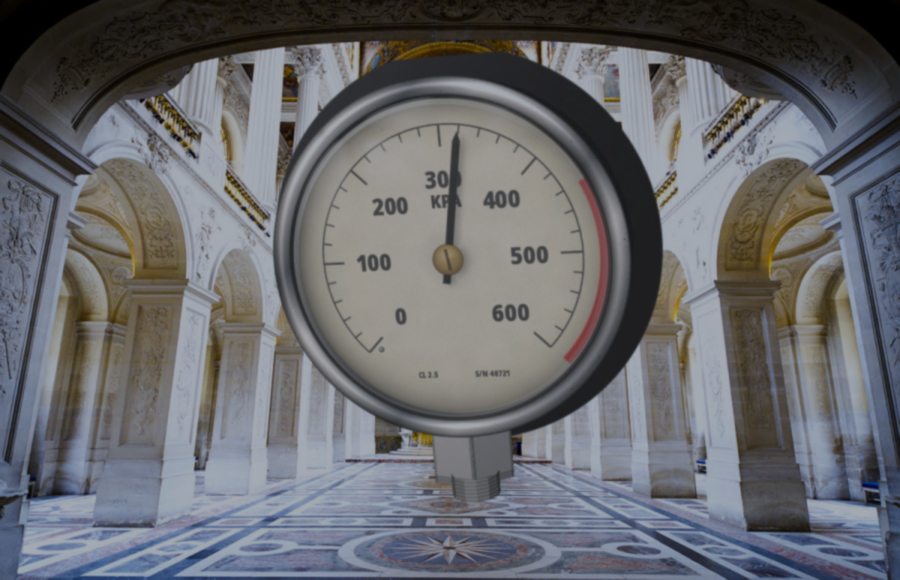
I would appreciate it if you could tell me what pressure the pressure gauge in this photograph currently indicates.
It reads 320 kPa
